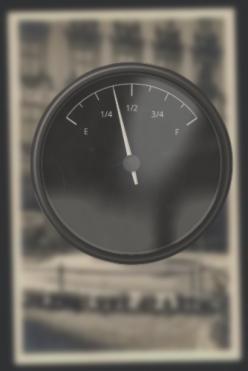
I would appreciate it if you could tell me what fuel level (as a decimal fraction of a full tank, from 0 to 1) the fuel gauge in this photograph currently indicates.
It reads 0.375
